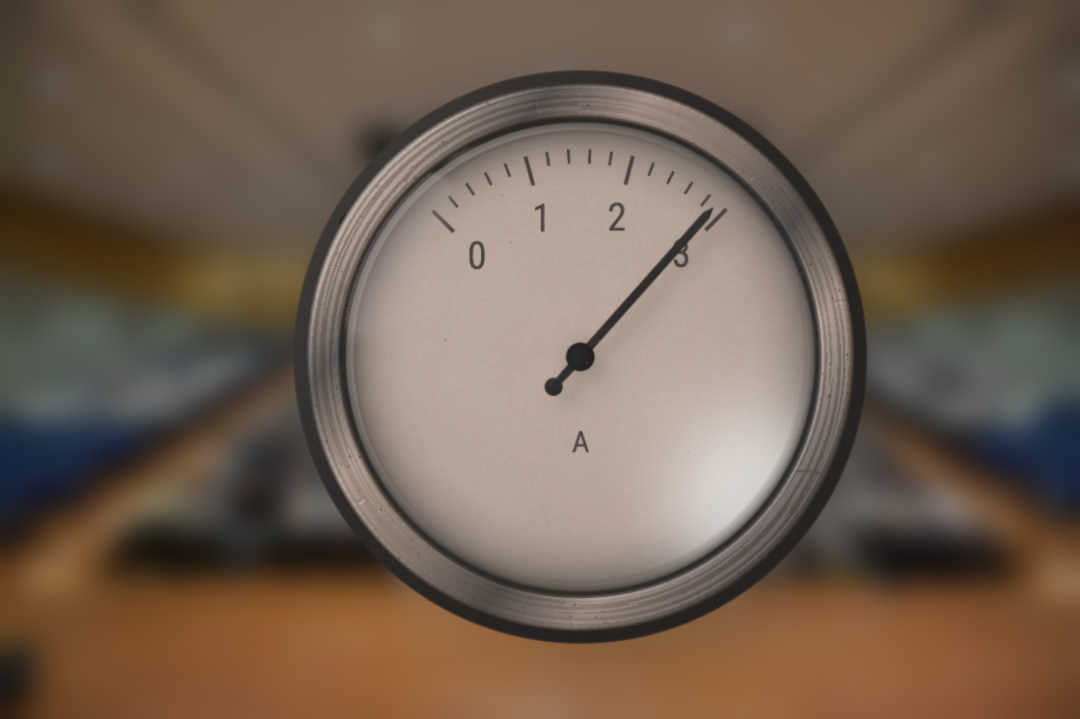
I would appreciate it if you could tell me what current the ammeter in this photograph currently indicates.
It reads 2.9 A
